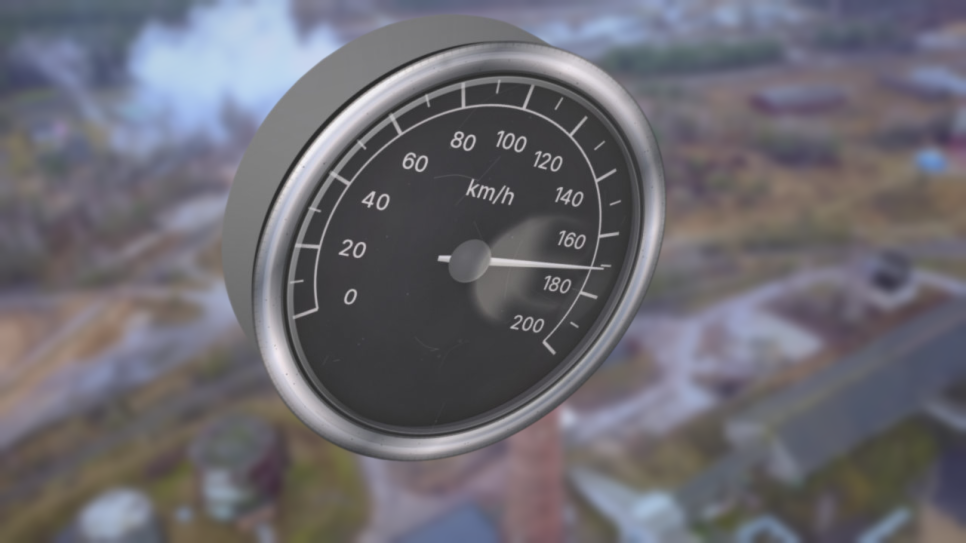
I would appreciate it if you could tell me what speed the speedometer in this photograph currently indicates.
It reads 170 km/h
